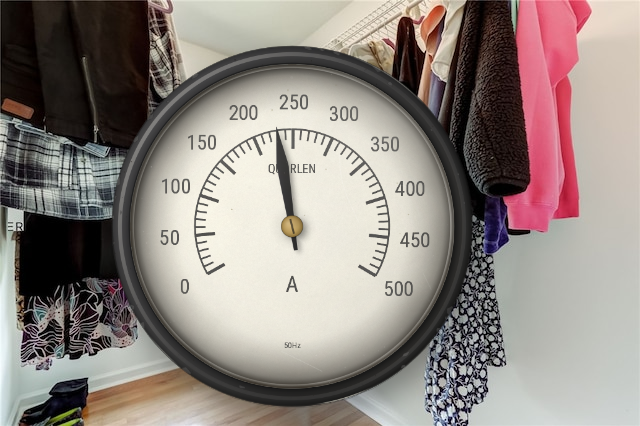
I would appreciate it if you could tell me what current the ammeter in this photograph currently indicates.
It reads 230 A
